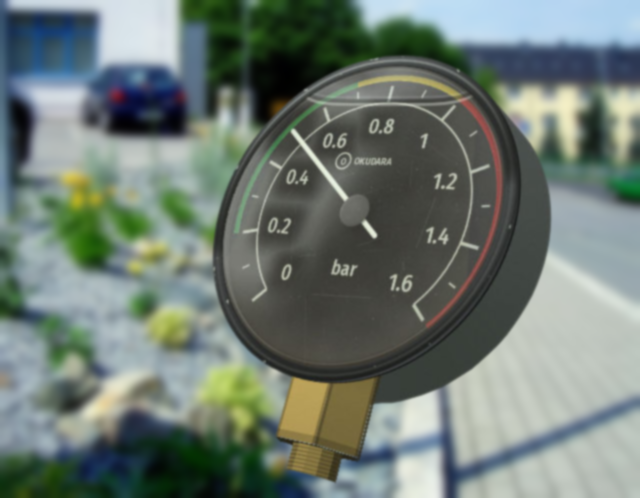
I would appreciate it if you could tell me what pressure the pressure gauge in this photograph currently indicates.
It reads 0.5 bar
